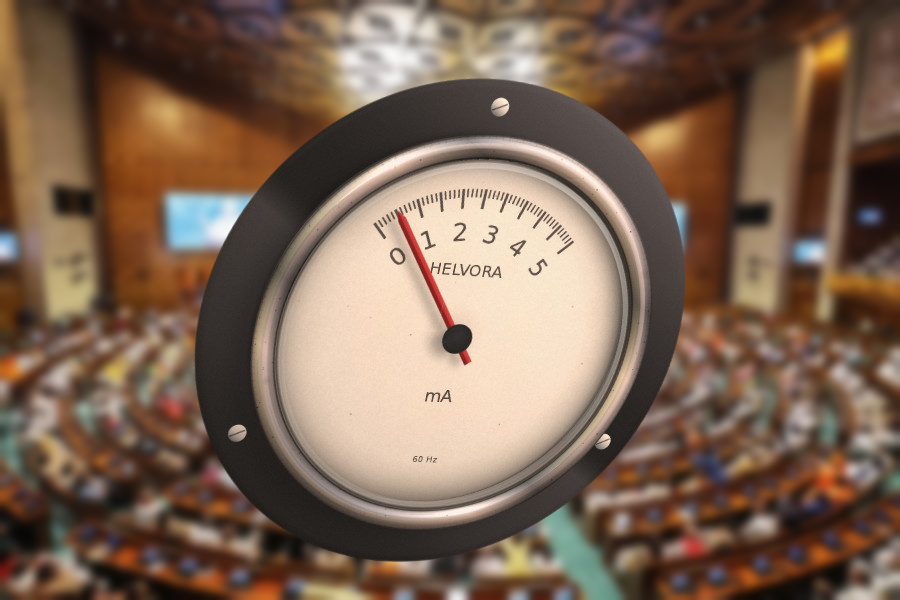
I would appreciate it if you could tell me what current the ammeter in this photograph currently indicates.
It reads 0.5 mA
